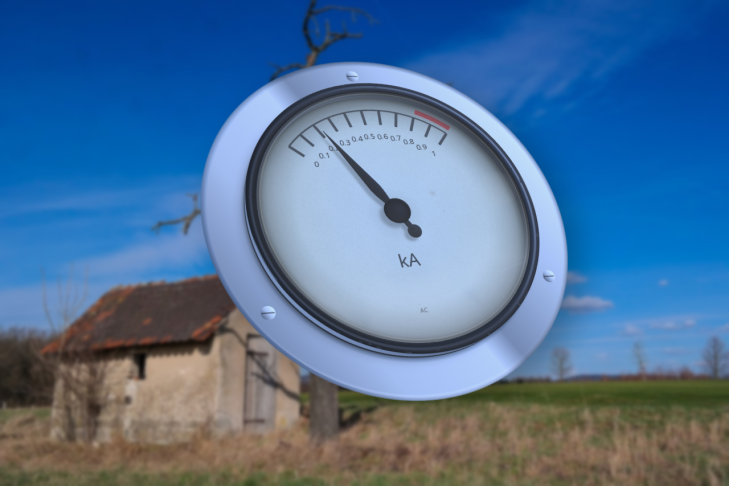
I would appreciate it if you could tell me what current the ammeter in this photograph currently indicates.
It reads 0.2 kA
